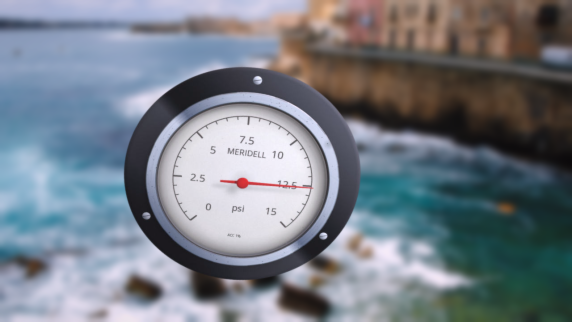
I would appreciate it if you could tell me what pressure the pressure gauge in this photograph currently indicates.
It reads 12.5 psi
